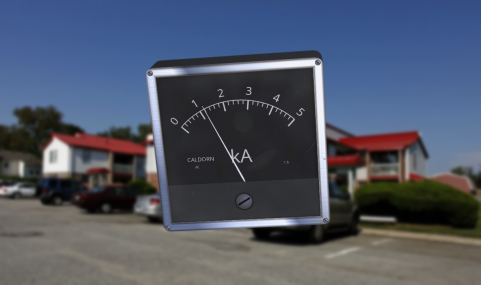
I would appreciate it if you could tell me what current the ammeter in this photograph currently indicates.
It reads 1.2 kA
